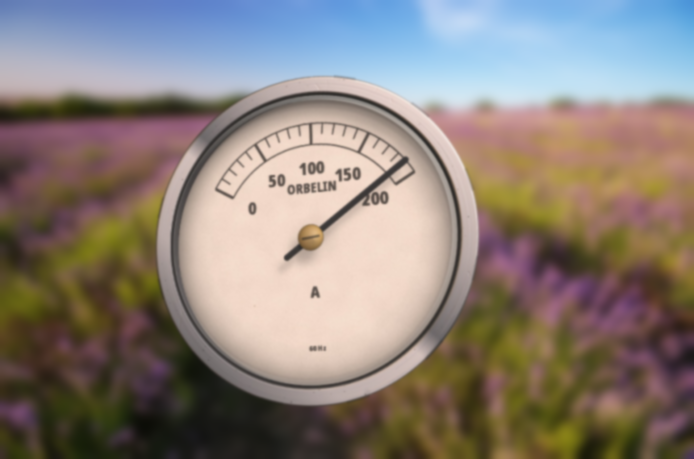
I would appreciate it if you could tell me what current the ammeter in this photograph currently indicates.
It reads 190 A
